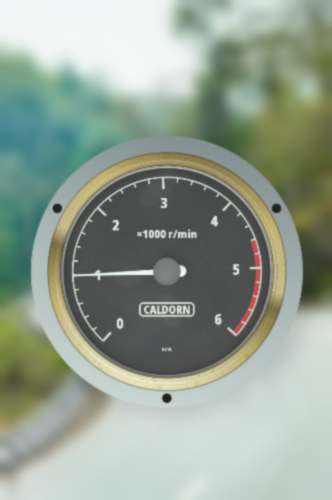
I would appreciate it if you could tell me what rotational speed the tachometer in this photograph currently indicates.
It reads 1000 rpm
